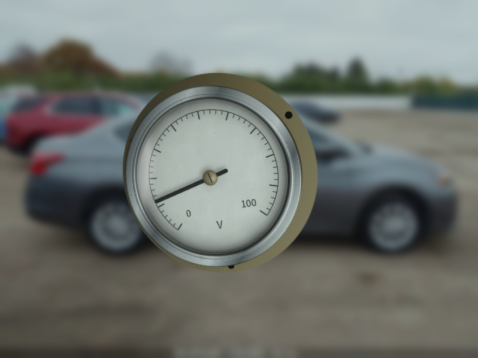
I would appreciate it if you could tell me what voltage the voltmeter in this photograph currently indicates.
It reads 12 V
